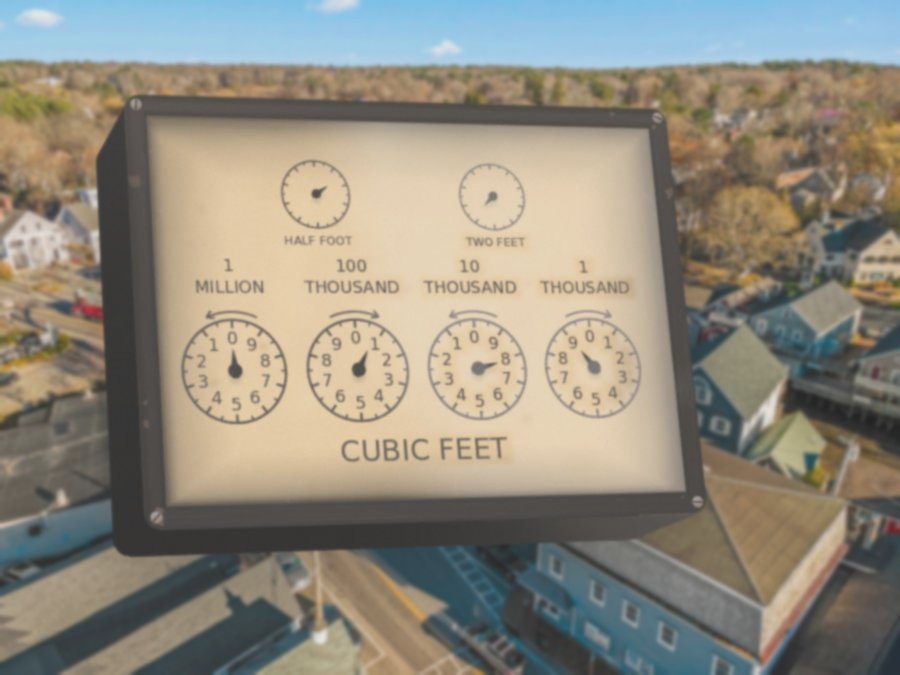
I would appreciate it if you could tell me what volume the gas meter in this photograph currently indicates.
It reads 7900 ft³
